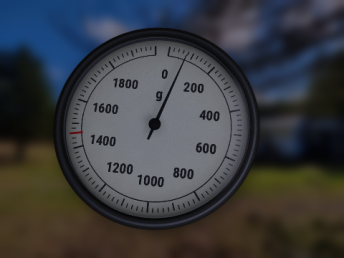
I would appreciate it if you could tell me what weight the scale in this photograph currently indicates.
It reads 80 g
